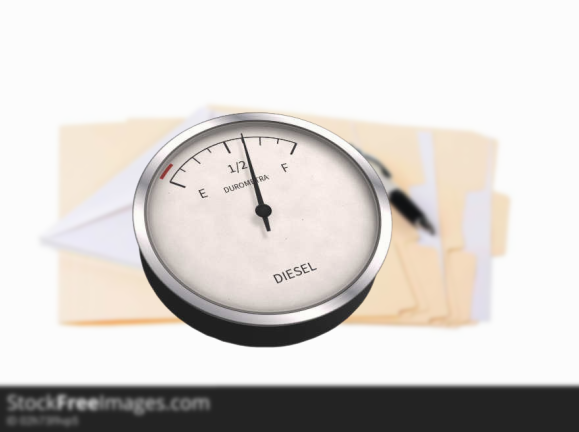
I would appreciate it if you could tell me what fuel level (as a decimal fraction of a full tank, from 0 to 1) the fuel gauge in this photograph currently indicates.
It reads 0.625
